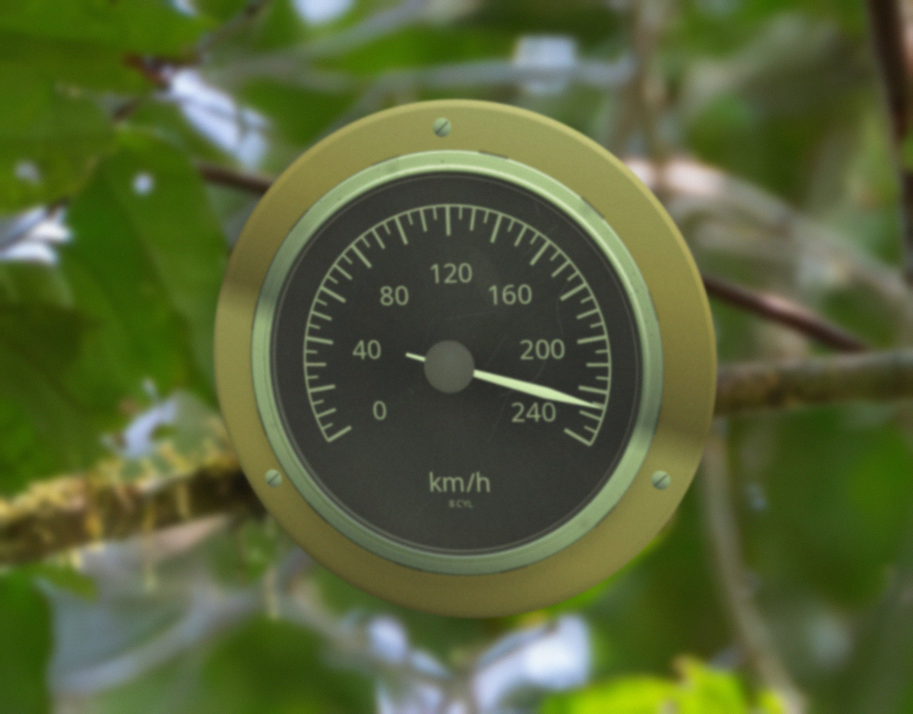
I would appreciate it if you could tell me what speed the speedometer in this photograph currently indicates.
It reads 225 km/h
